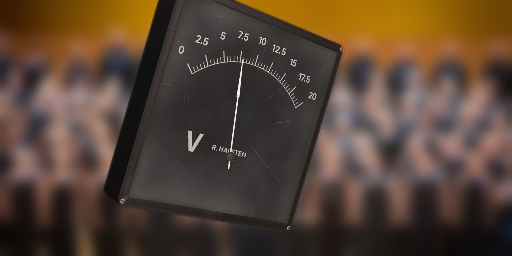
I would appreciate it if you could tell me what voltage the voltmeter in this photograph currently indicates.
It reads 7.5 V
